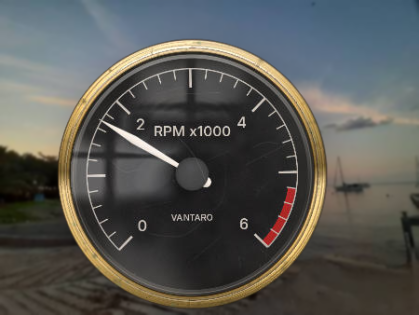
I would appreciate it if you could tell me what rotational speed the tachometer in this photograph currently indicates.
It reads 1700 rpm
